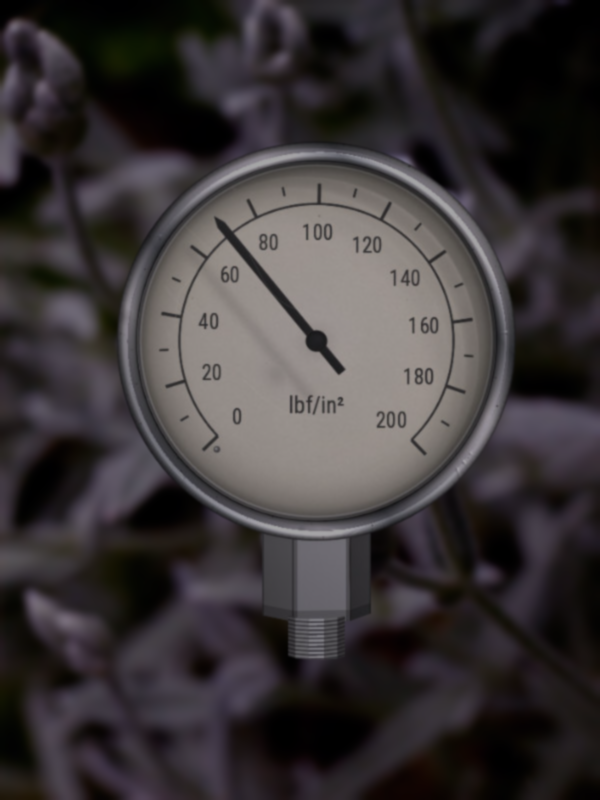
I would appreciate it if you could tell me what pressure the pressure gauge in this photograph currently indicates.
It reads 70 psi
